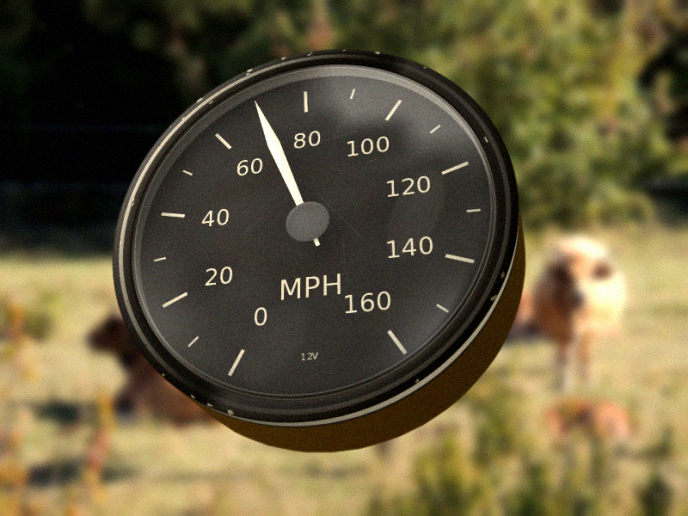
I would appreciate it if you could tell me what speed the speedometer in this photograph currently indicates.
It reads 70 mph
